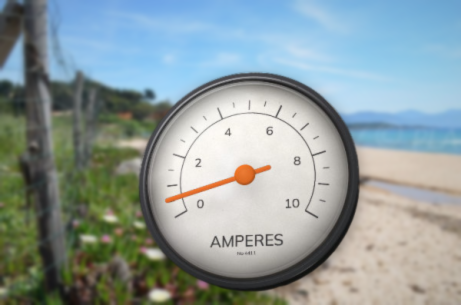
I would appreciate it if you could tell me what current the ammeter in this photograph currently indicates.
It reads 0.5 A
